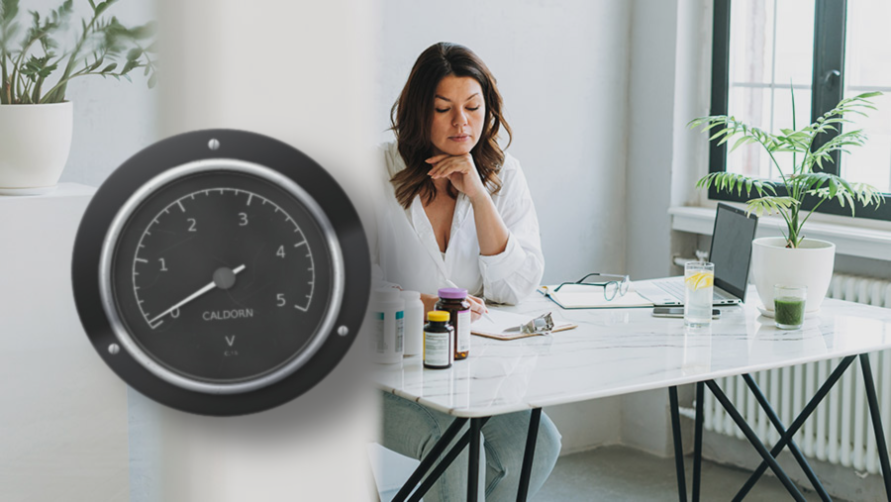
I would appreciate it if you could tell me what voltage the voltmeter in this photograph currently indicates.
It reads 0.1 V
